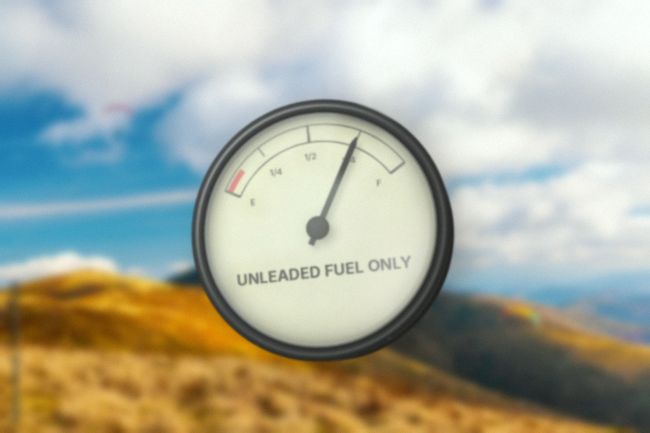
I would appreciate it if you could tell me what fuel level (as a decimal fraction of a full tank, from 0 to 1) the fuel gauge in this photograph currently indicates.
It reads 0.75
